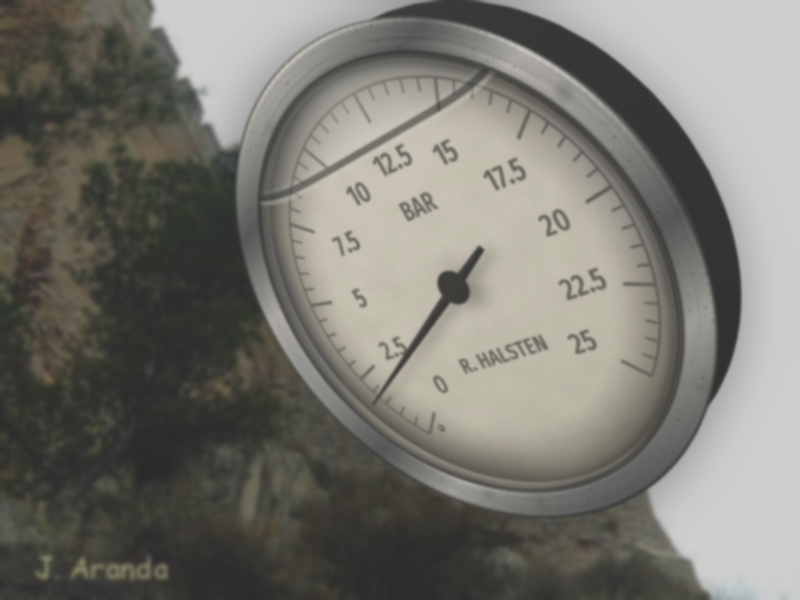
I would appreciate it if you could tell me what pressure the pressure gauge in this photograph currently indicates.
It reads 1.75 bar
